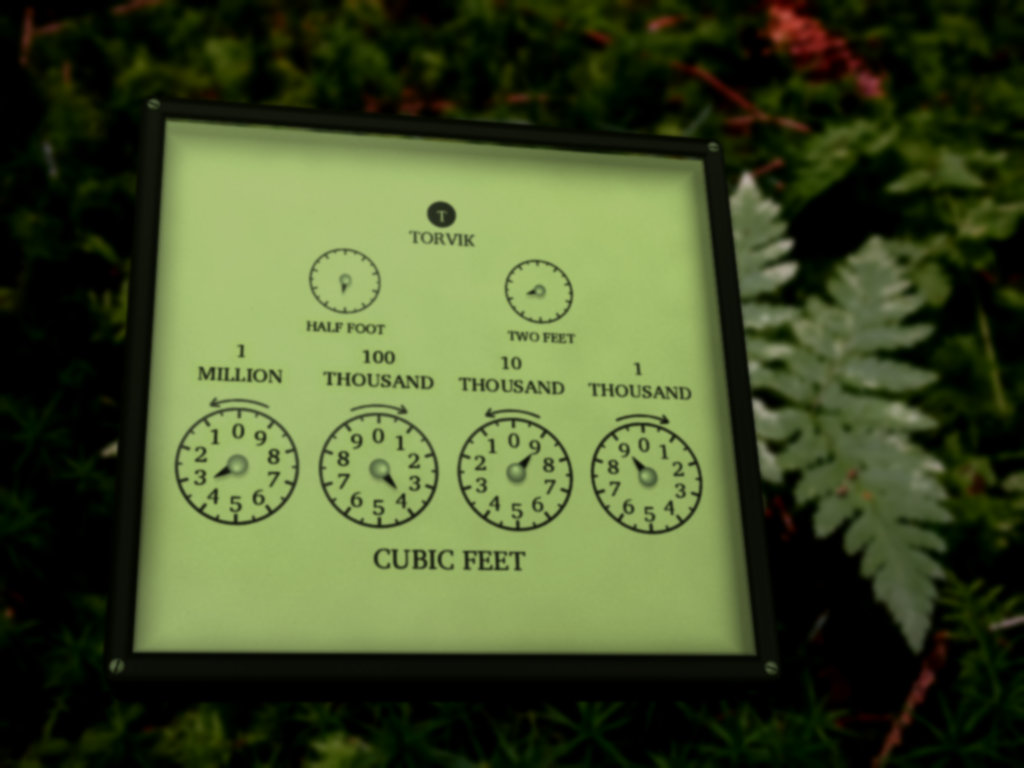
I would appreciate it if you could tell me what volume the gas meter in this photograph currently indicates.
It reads 338900 ft³
